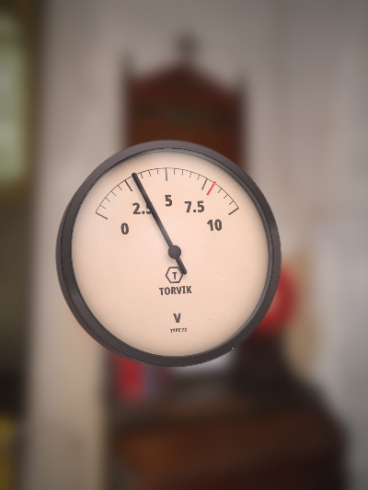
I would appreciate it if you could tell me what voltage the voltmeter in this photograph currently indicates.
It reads 3 V
